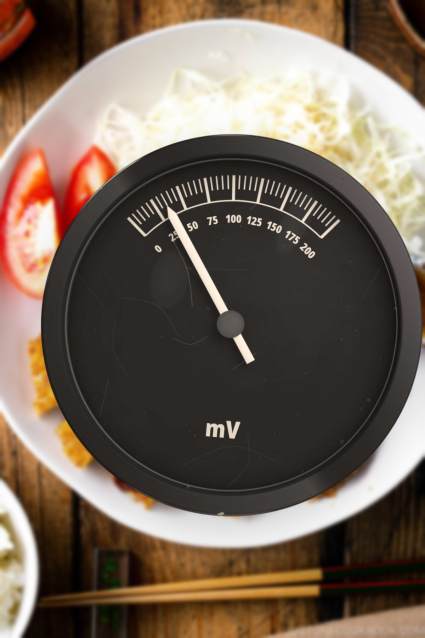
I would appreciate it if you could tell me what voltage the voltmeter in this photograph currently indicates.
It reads 35 mV
